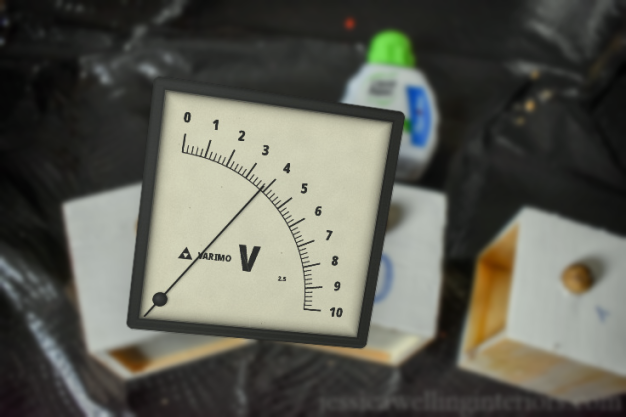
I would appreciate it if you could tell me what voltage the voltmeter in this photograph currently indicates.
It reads 3.8 V
